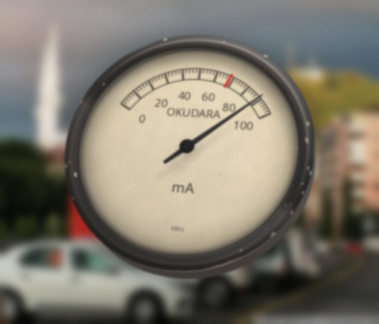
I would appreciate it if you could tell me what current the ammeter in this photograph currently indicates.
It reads 90 mA
